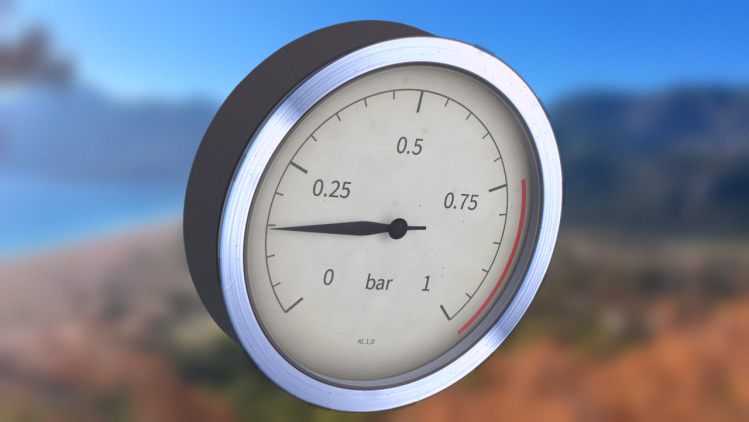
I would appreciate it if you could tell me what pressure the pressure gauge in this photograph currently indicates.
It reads 0.15 bar
